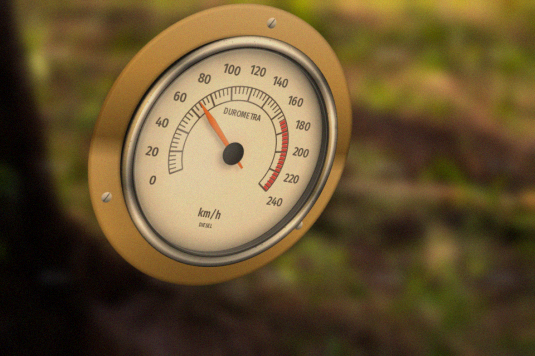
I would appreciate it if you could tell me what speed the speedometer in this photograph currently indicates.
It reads 68 km/h
